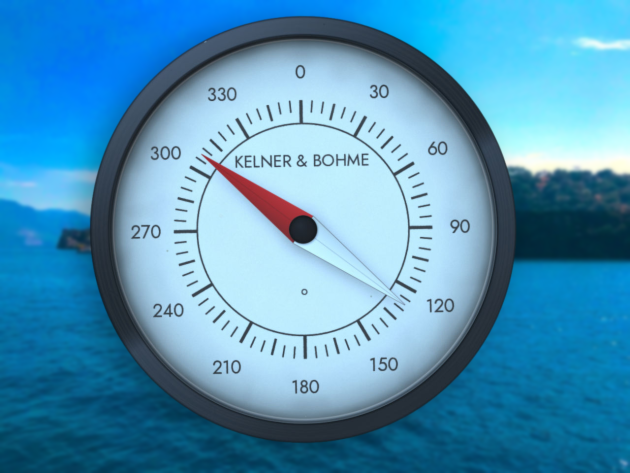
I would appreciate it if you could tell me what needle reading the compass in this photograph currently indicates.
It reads 307.5 °
